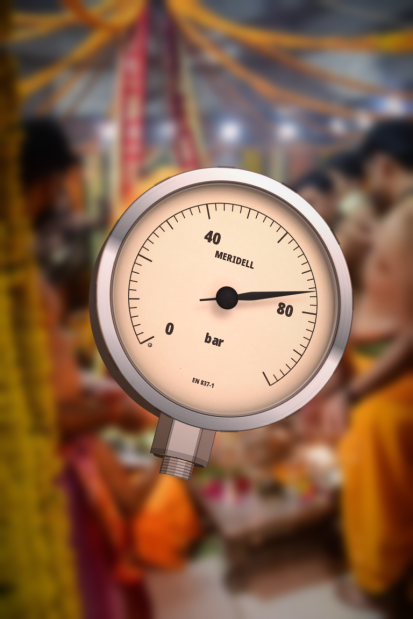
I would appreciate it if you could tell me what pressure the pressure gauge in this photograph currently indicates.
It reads 75 bar
